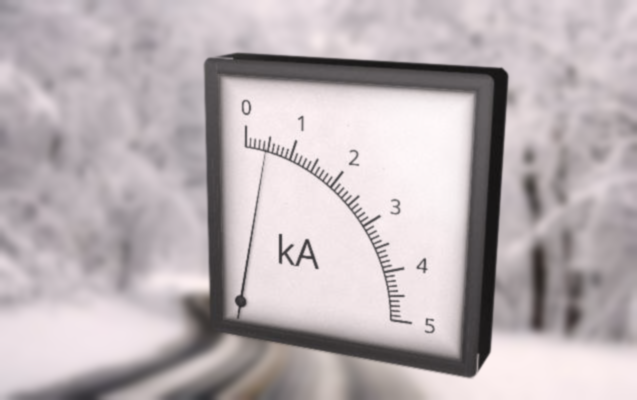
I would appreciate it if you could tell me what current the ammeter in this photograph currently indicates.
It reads 0.5 kA
